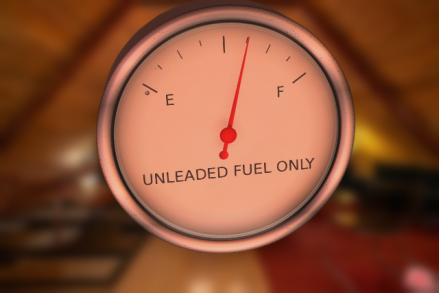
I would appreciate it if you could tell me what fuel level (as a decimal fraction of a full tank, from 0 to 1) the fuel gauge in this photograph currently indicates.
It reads 0.625
